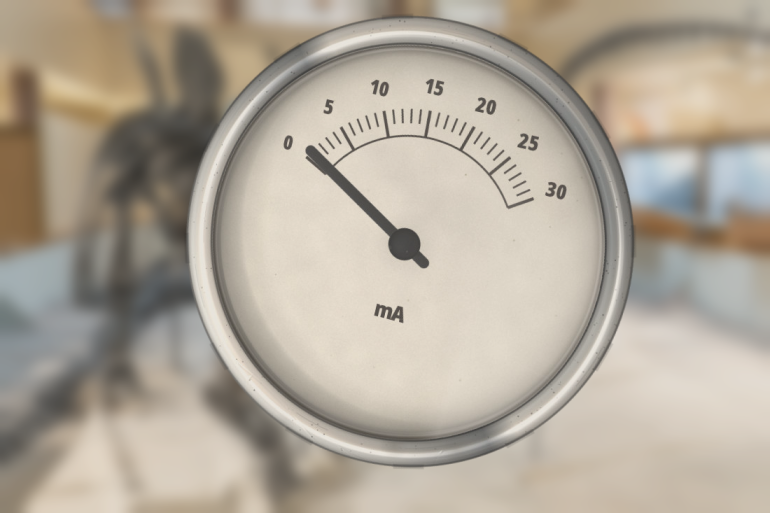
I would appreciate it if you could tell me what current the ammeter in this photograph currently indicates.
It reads 1 mA
